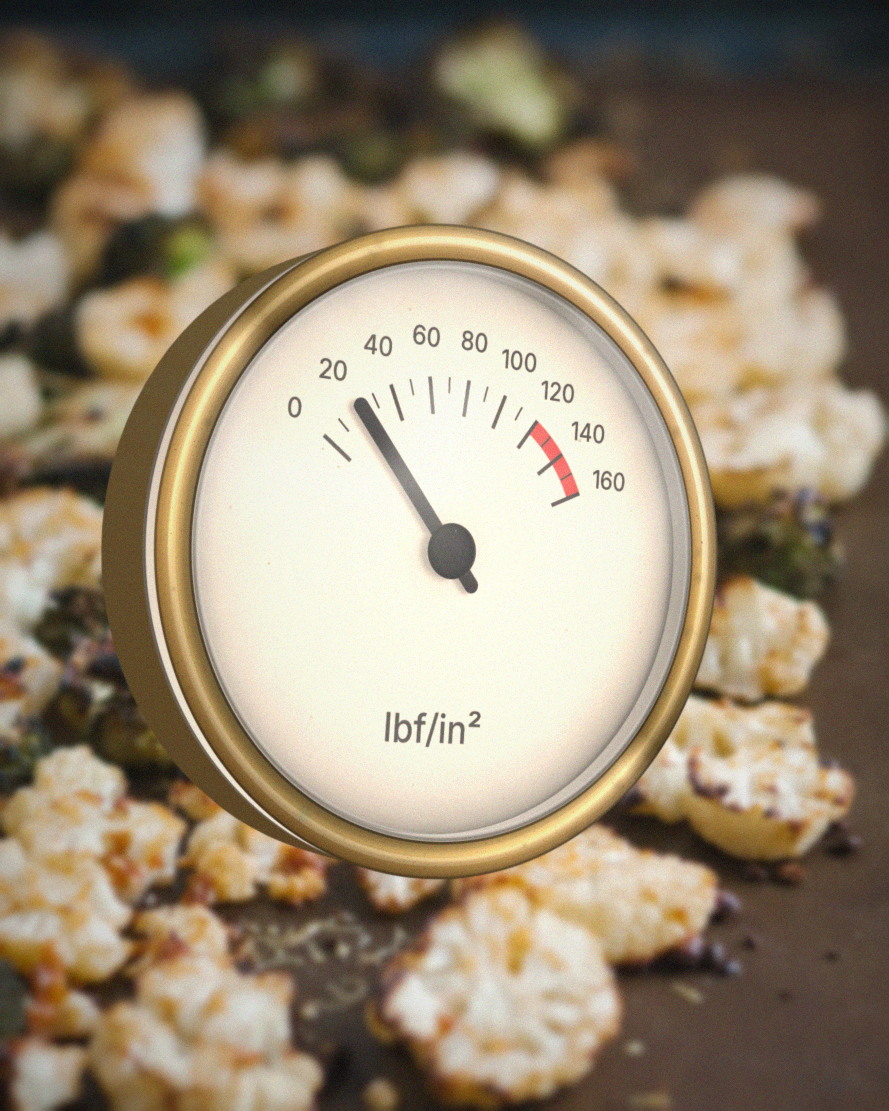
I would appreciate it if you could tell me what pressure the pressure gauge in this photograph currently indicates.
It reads 20 psi
